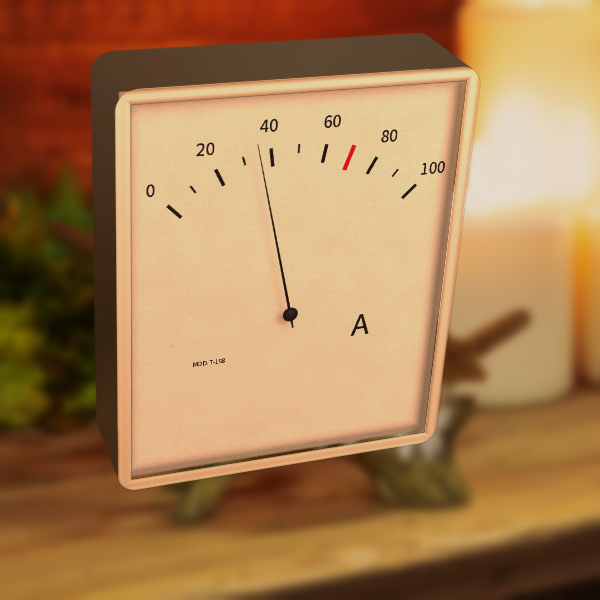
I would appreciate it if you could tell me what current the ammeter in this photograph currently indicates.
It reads 35 A
